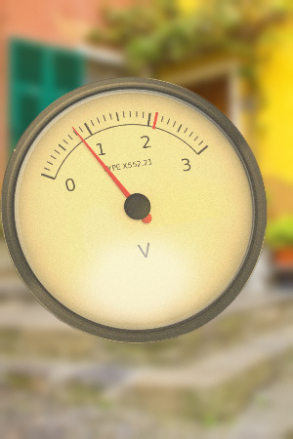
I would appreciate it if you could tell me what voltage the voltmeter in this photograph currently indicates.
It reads 0.8 V
